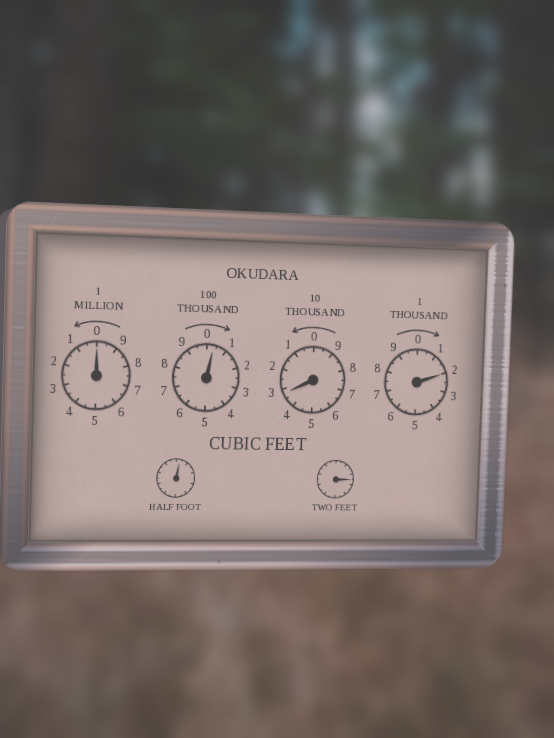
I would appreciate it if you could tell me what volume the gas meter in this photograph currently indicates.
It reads 3200 ft³
